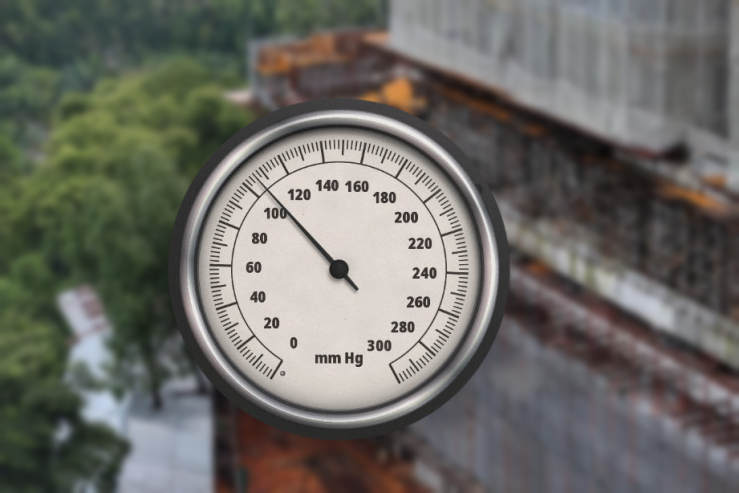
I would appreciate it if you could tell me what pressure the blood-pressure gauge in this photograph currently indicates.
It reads 106 mmHg
